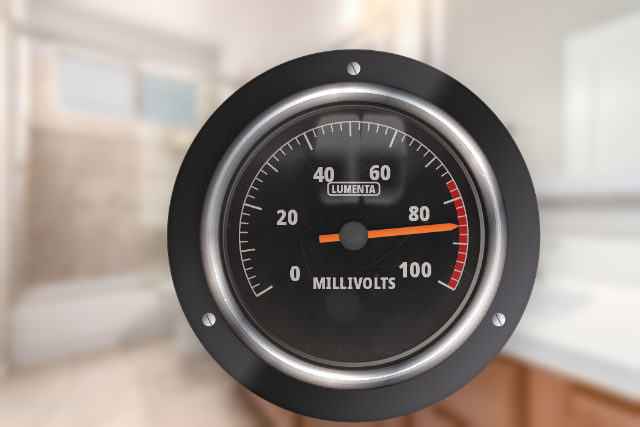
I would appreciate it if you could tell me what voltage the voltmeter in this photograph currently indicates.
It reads 86 mV
